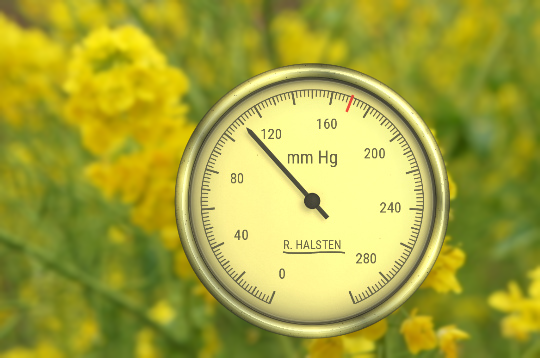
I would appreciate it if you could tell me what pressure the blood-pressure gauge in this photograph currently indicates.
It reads 110 mmHg
